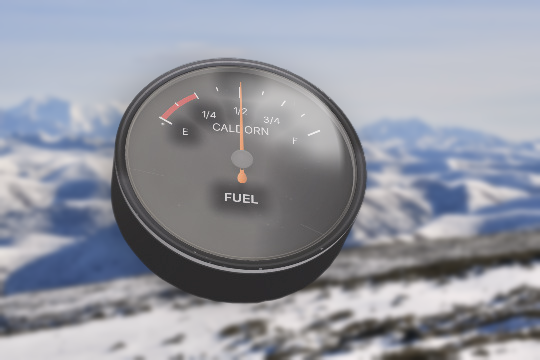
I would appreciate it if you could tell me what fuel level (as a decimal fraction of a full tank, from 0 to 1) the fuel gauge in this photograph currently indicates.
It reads 0.5
